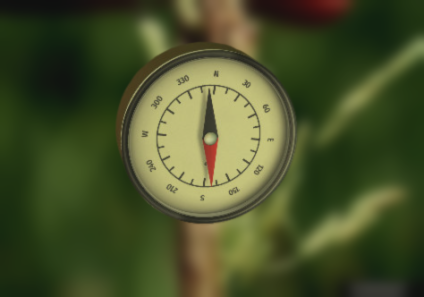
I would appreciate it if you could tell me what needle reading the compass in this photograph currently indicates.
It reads 172.5 °
